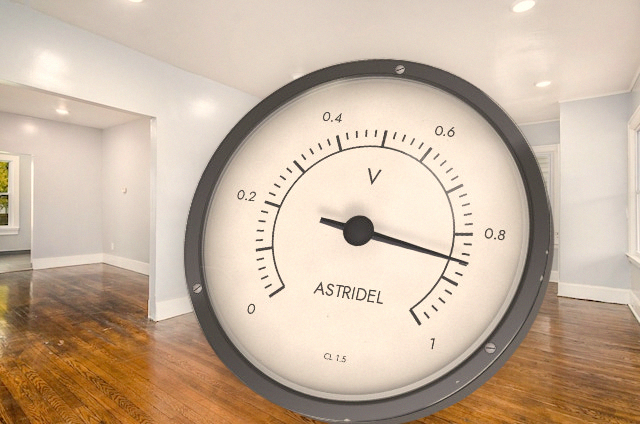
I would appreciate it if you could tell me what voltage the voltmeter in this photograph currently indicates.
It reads 0.86 V
